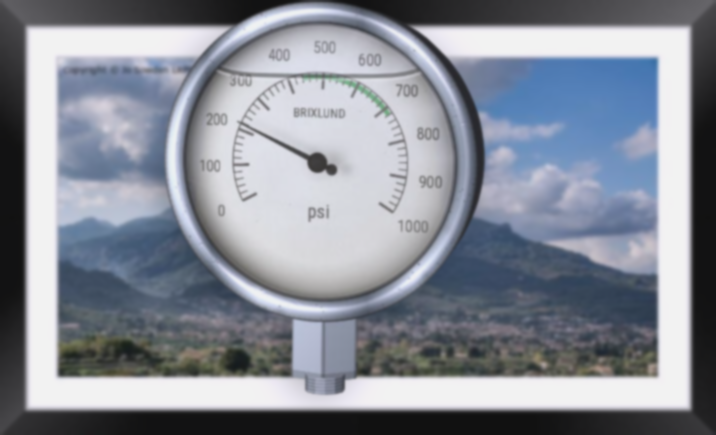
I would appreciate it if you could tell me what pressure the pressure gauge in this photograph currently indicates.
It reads 220 psi
